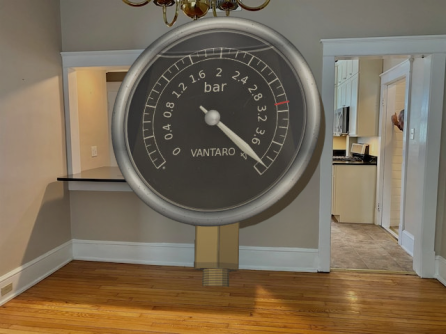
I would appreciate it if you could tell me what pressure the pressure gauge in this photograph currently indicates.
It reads 3.9 bar
